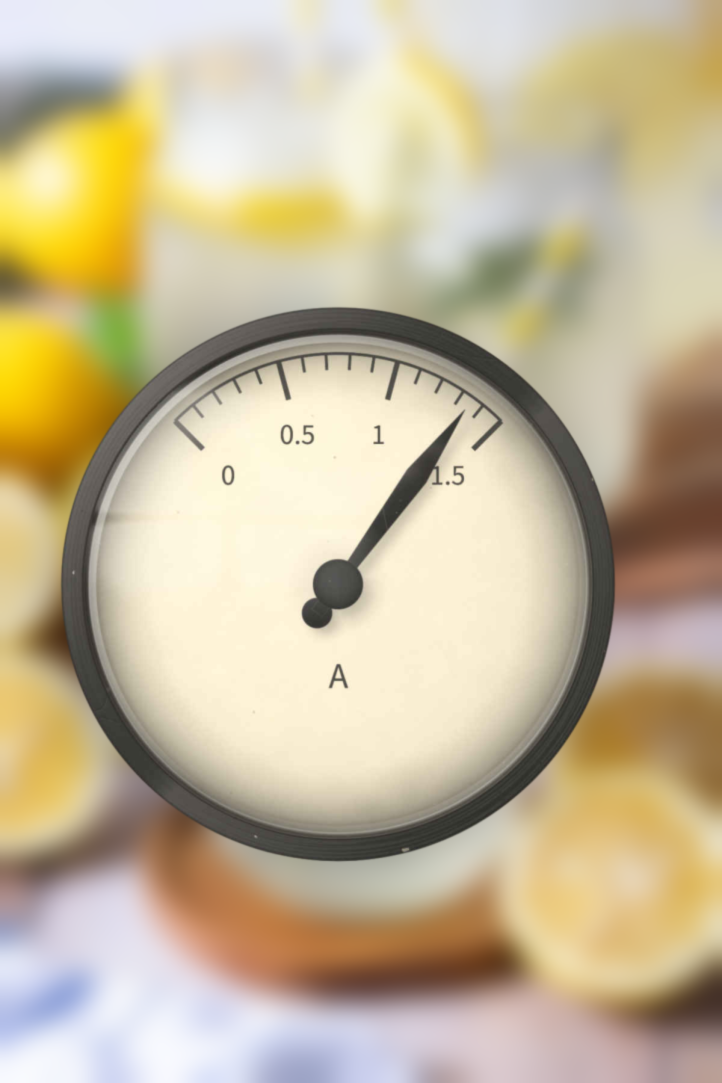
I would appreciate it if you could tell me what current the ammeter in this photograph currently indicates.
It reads 1.35 A
